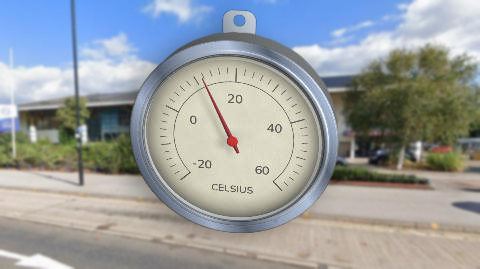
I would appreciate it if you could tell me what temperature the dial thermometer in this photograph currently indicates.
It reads 12 °C
